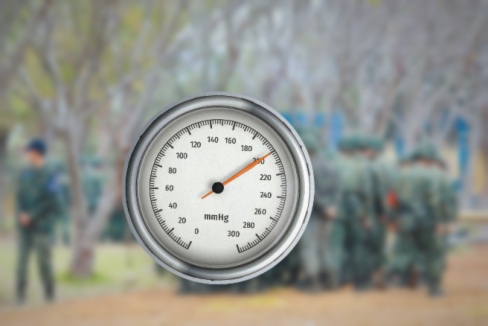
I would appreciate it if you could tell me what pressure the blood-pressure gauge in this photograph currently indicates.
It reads 200 mmHg
